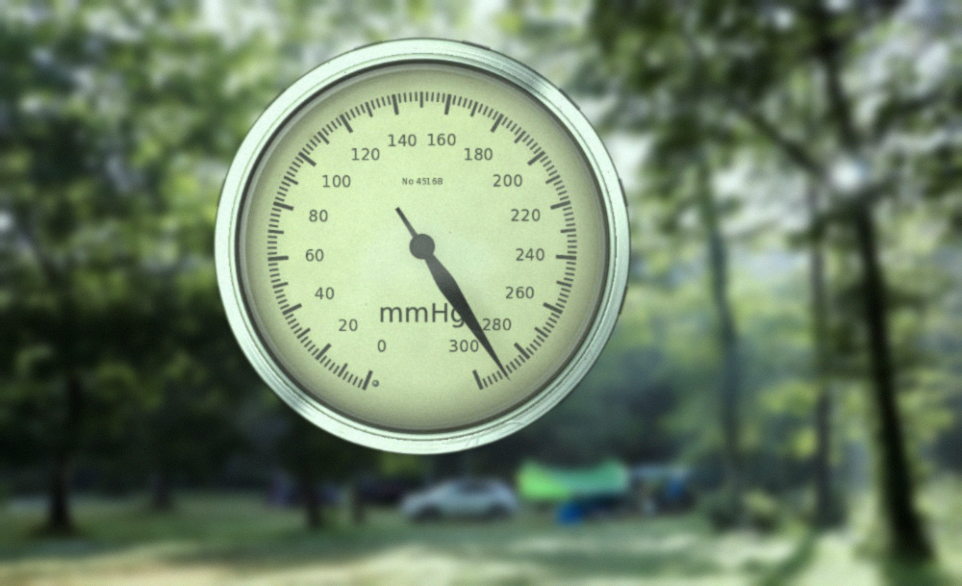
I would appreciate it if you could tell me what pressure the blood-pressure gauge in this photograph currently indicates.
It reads 290 mmHg
